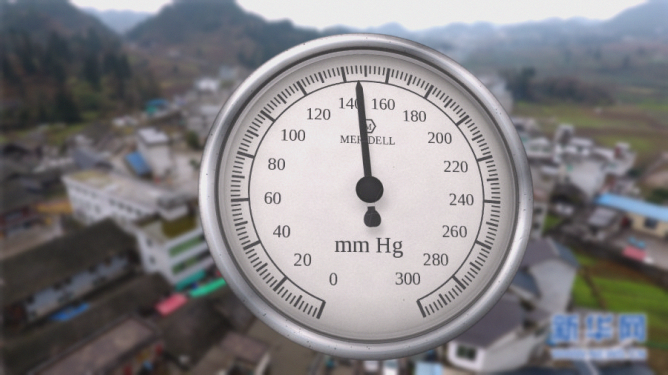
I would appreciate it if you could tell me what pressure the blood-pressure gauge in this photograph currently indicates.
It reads 146 mmHg
